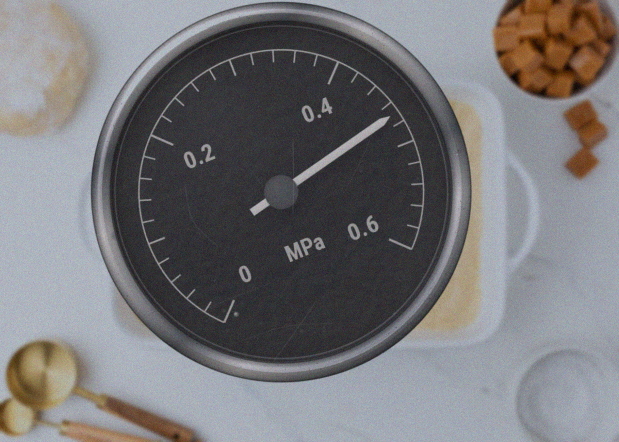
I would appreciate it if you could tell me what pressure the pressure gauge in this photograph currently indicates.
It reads 0.47 MPa
